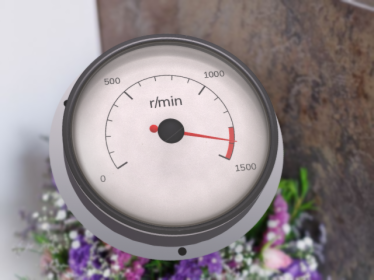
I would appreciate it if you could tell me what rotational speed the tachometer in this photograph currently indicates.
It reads 1400 rpm
